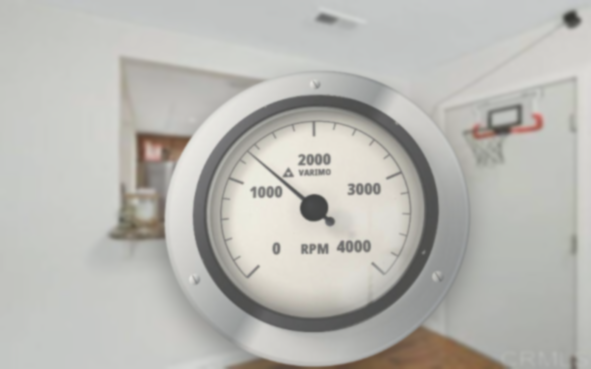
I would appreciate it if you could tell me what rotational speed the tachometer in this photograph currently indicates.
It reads 1300 rpm
